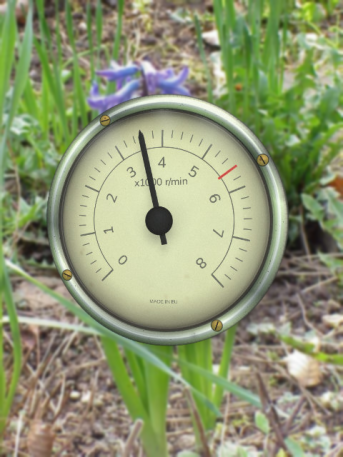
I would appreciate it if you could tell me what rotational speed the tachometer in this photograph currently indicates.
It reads 3600 rpm
